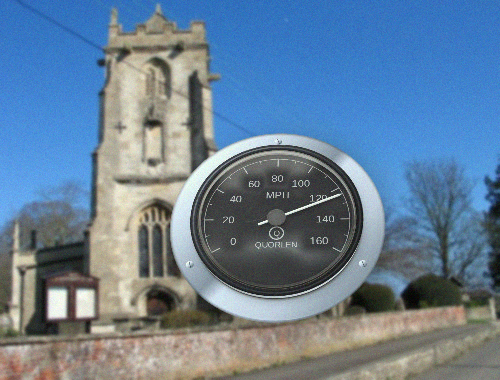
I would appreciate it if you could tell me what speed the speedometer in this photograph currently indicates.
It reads 125 mph
